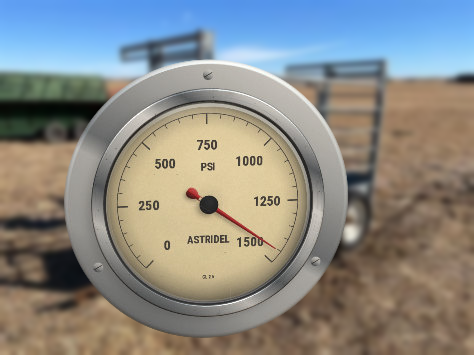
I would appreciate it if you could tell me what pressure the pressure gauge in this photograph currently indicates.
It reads 1450 psi
